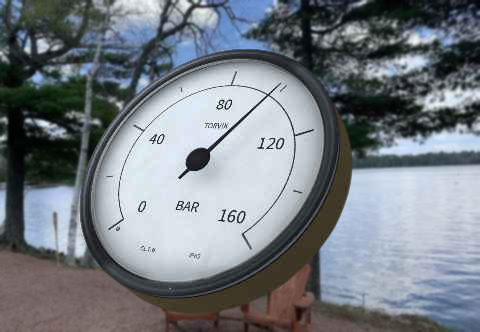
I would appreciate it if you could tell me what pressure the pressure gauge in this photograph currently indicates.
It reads 100 bar
